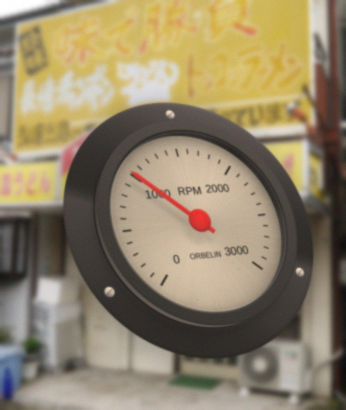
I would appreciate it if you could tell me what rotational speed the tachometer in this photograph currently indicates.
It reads 1000 rpm
